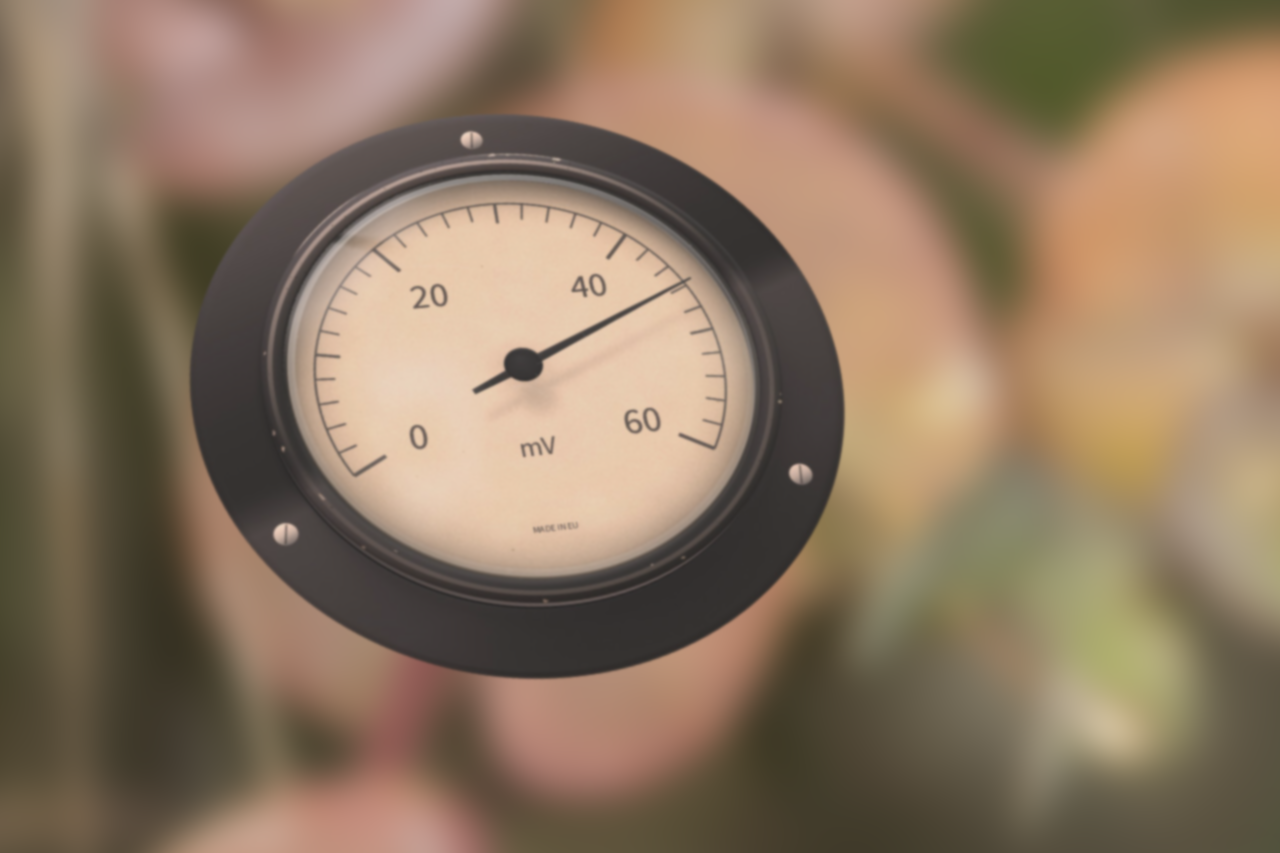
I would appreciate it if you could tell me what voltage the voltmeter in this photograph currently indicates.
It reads 46 mV
